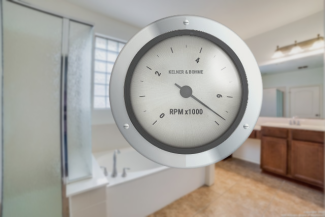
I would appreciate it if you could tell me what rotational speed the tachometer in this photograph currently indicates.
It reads 6750 rpm
